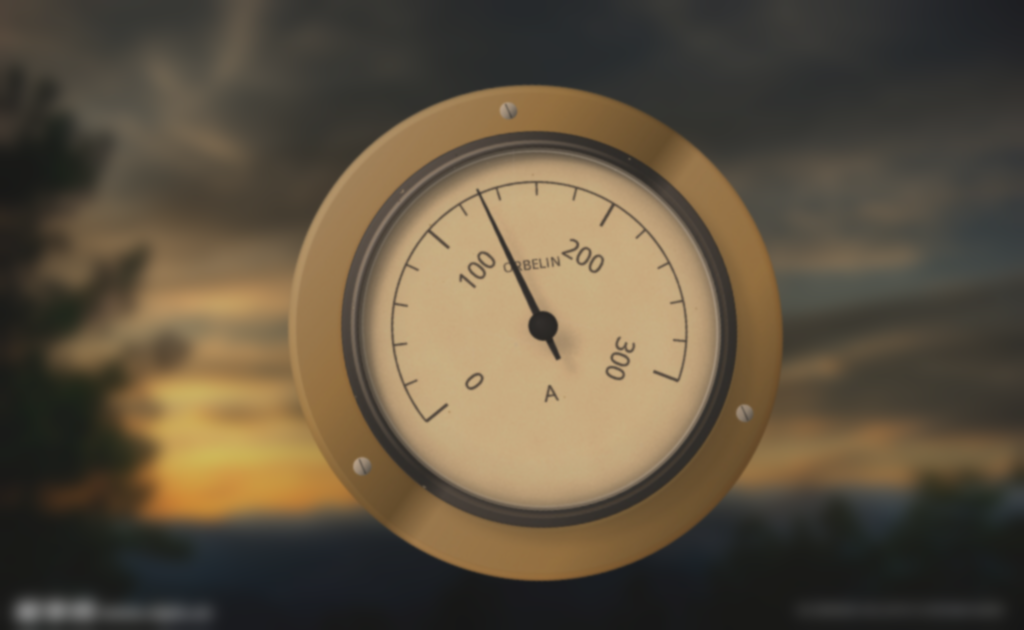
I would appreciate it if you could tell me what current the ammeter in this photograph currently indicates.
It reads 130 A
